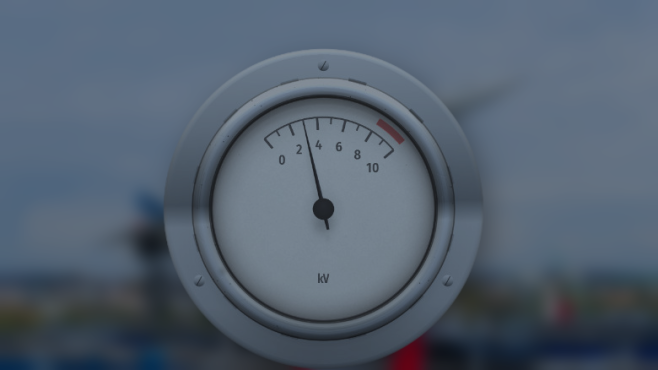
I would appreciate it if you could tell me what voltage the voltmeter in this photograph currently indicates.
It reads 3 kV
